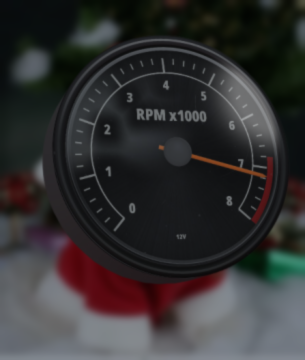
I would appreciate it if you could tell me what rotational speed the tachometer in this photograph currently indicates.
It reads 7200 rpm
